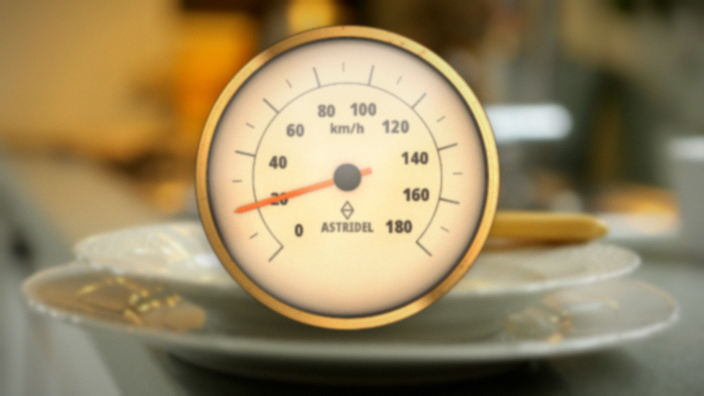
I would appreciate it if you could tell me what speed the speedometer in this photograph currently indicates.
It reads 20 km/h
